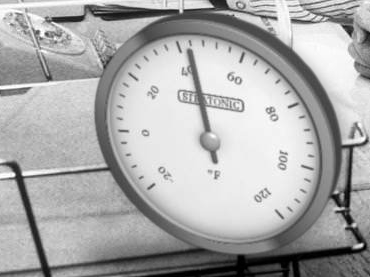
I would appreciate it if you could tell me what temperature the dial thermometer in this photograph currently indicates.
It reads 44 °F
